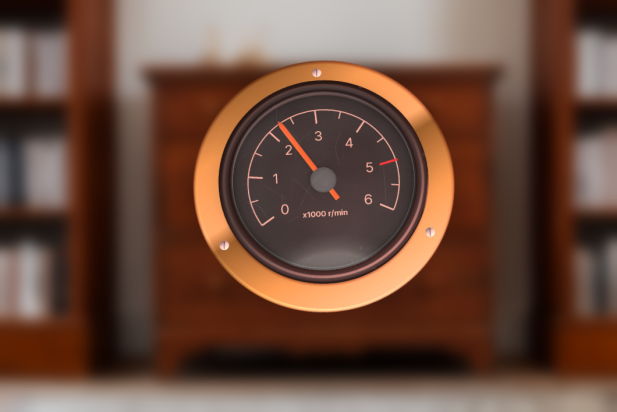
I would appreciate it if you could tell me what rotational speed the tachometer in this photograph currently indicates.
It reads 2250 rpm
